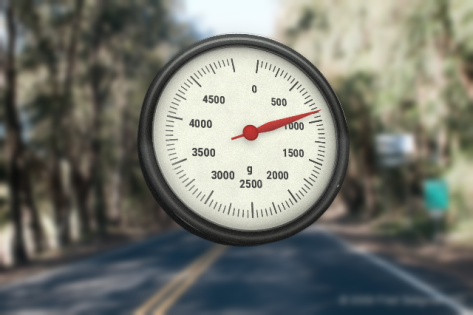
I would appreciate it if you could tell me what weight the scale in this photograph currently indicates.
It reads 900 g
